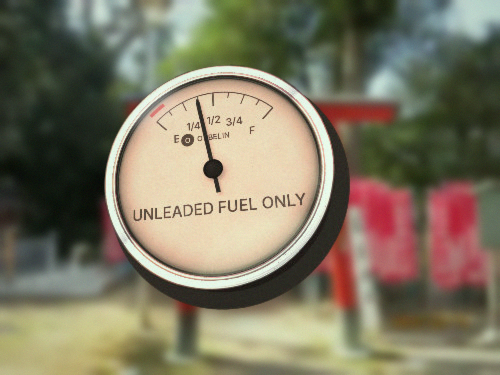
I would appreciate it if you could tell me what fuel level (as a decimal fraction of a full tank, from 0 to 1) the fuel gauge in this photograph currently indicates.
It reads 0.375
